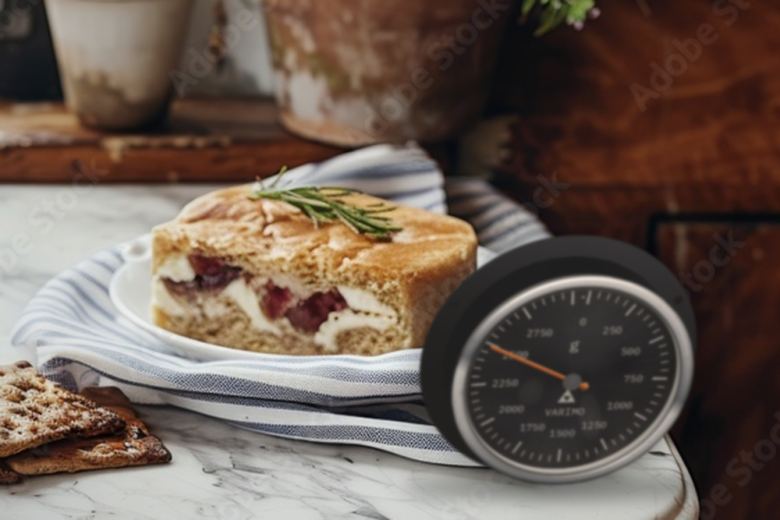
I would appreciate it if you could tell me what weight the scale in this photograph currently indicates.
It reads 2500 g
